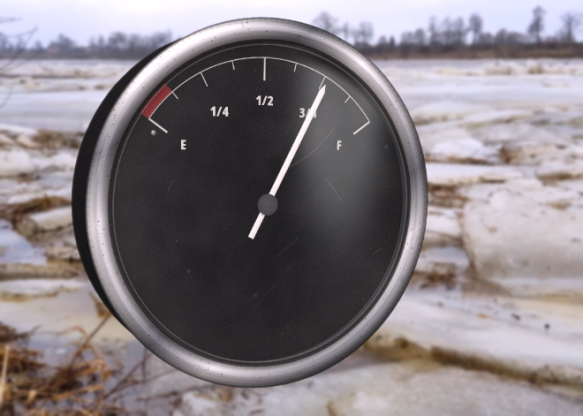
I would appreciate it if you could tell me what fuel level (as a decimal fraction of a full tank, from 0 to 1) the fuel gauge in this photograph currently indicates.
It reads 0.75
